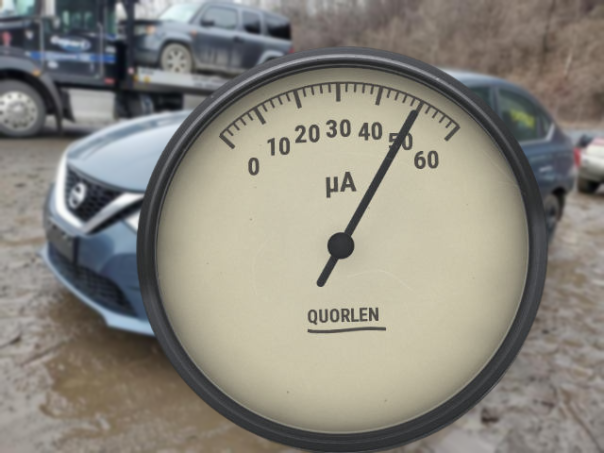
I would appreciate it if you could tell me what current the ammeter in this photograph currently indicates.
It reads 50 µA
